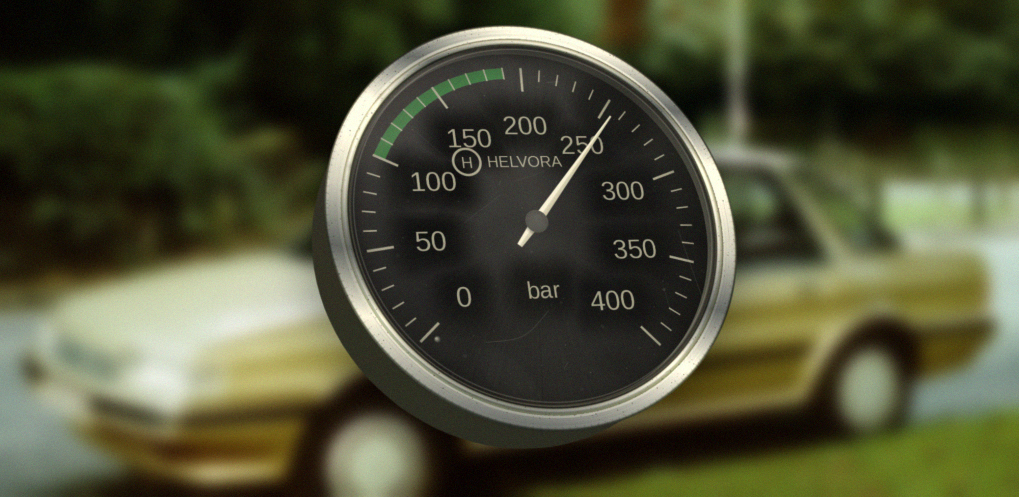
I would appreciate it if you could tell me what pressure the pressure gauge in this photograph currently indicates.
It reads 255 bar
